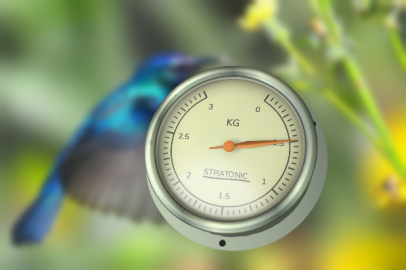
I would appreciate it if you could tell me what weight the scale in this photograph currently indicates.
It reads 0.5 kg
